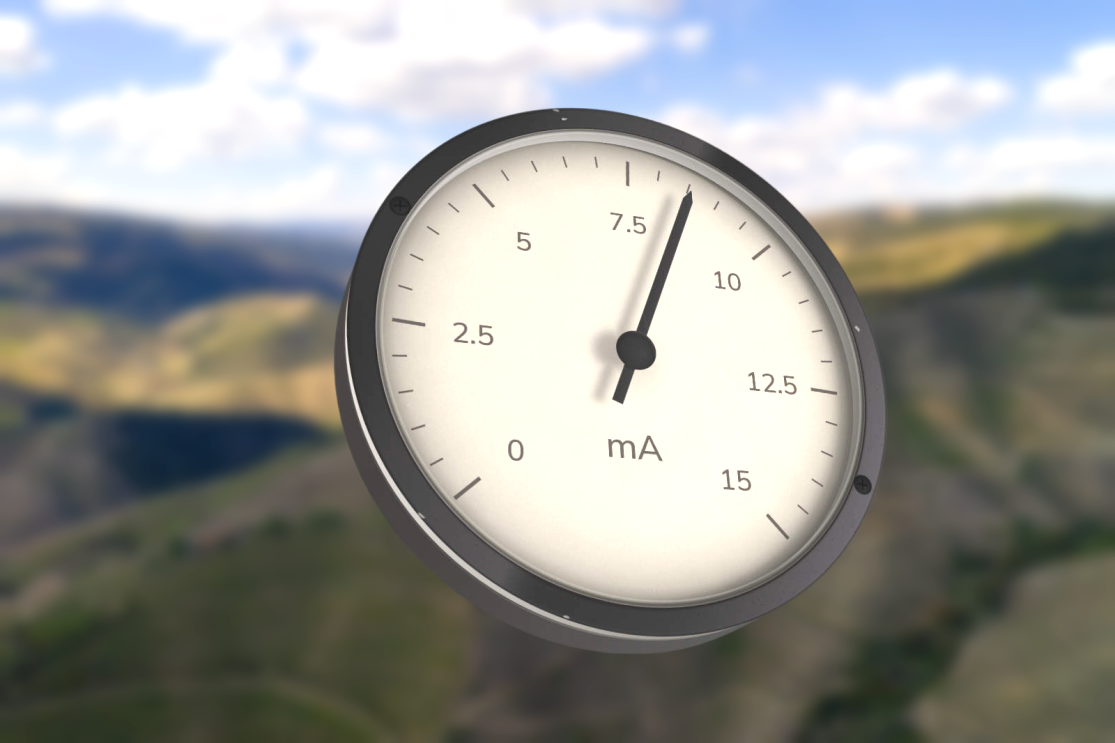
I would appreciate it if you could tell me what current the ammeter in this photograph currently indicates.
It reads 8.5 mA
